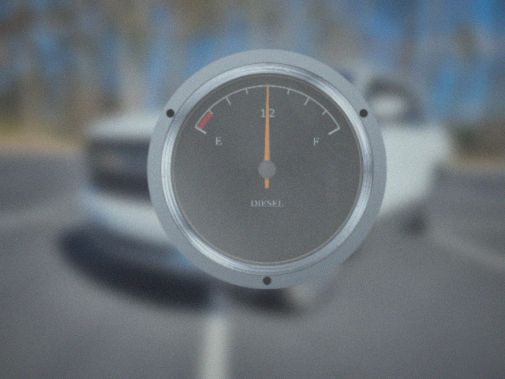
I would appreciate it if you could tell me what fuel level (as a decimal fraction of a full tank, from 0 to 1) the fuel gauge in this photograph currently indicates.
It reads 0.5
